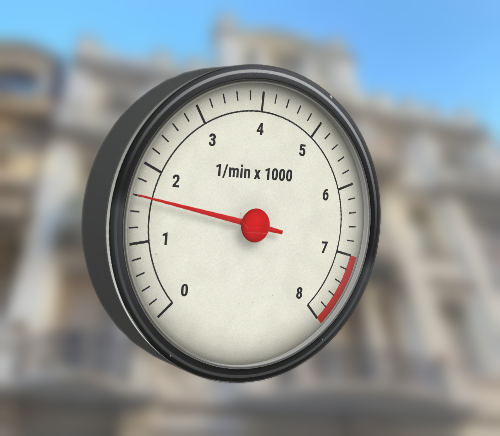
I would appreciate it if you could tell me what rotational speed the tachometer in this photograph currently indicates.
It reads 1600 rpm
